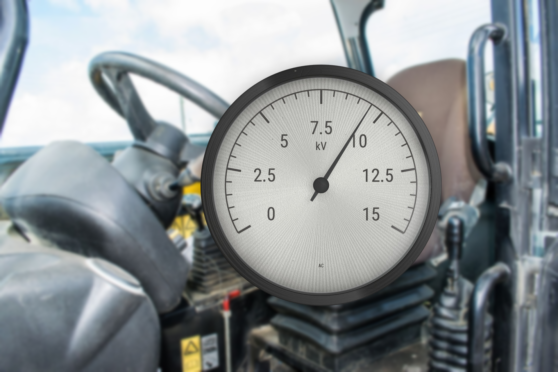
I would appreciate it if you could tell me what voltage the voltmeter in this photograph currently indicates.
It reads 9.5 kV
